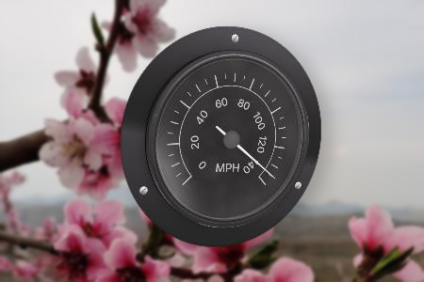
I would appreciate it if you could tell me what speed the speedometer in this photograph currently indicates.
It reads 135 mph
